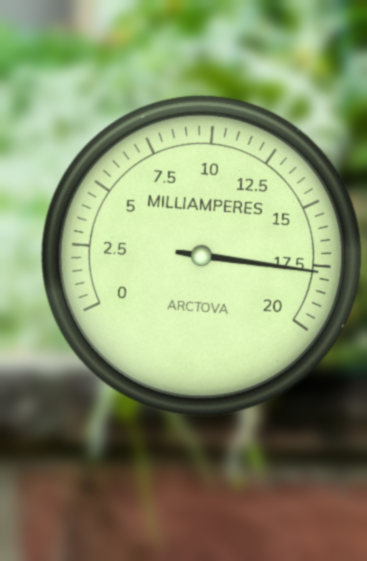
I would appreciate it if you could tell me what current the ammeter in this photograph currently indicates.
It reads 17.75 mA
